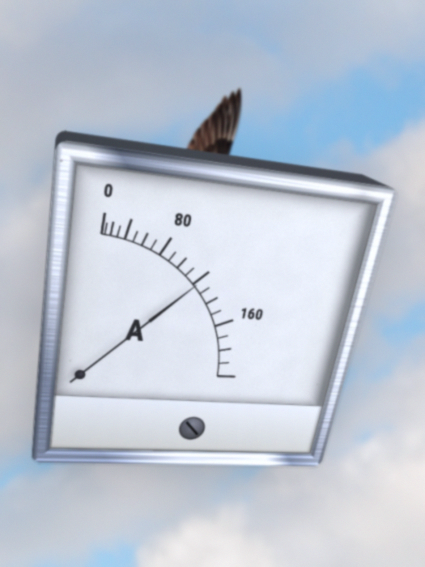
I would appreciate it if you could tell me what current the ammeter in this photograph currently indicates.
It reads 120 A
